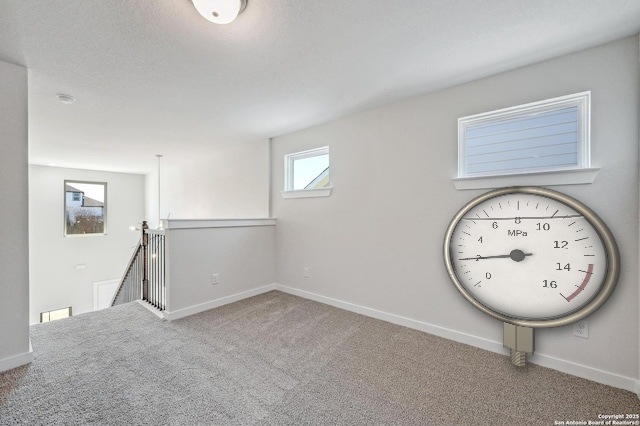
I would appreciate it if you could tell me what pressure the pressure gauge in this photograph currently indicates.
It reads 2 MPa
